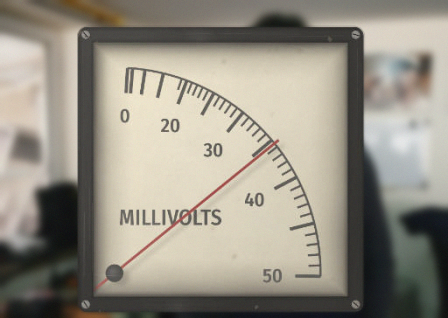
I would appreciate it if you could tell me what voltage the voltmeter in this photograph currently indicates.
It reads 35.5 mV
